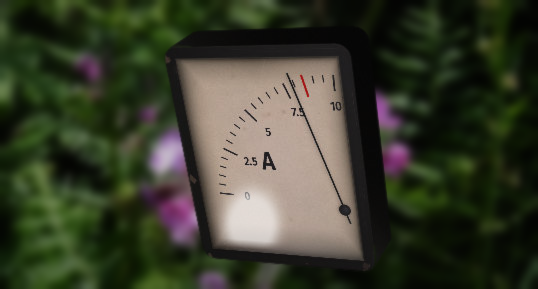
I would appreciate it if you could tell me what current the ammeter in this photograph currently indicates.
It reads 8 A
